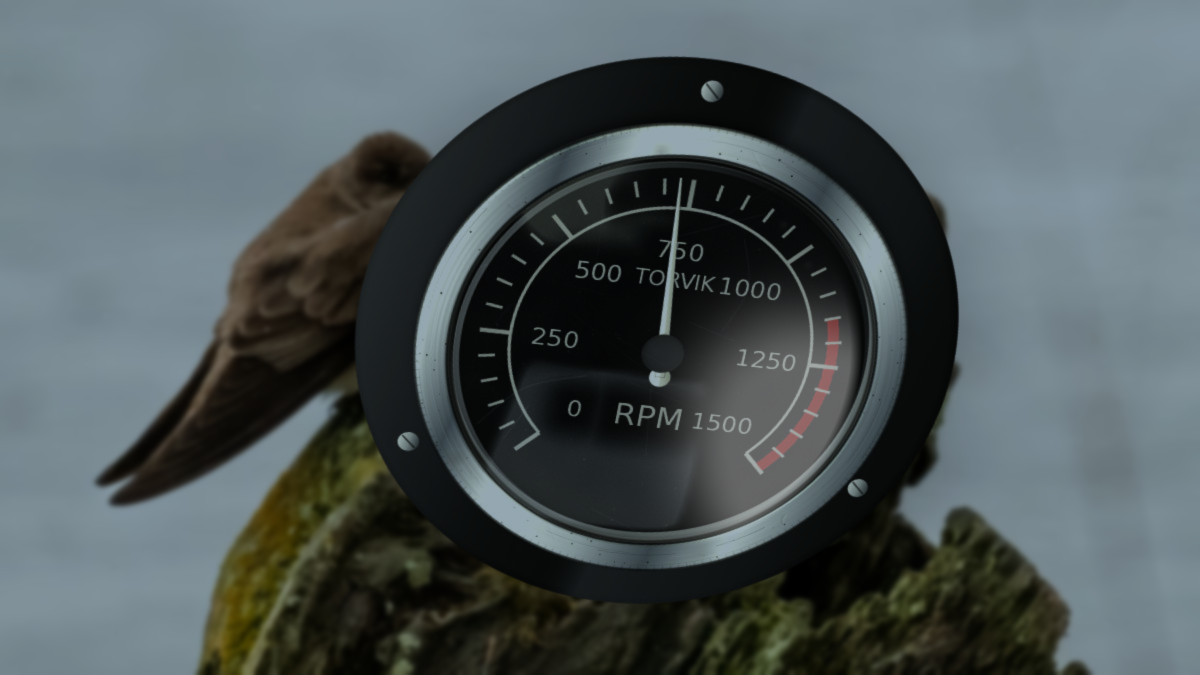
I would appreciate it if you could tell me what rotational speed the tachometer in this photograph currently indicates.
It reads 725 rpm
